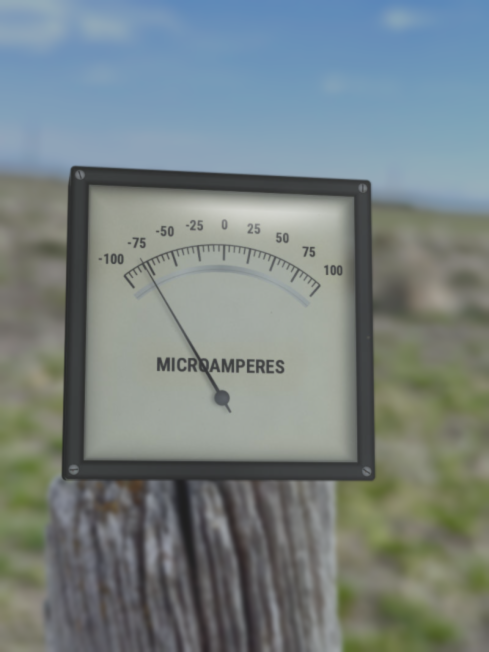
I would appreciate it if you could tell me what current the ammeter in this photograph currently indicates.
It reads -80 µA
